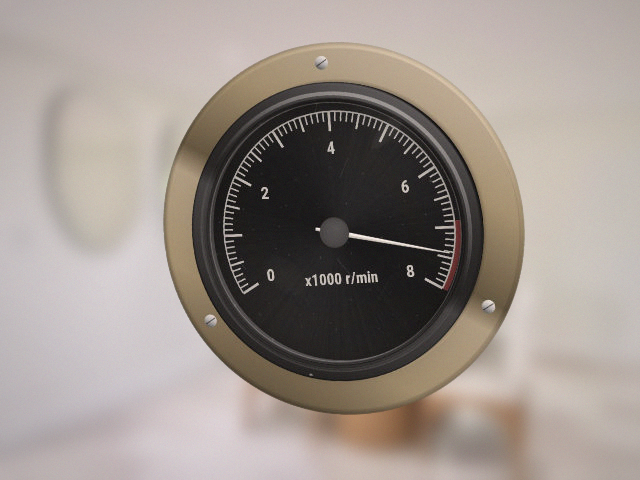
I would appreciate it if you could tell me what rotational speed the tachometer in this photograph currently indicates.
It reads 7400 rpm
